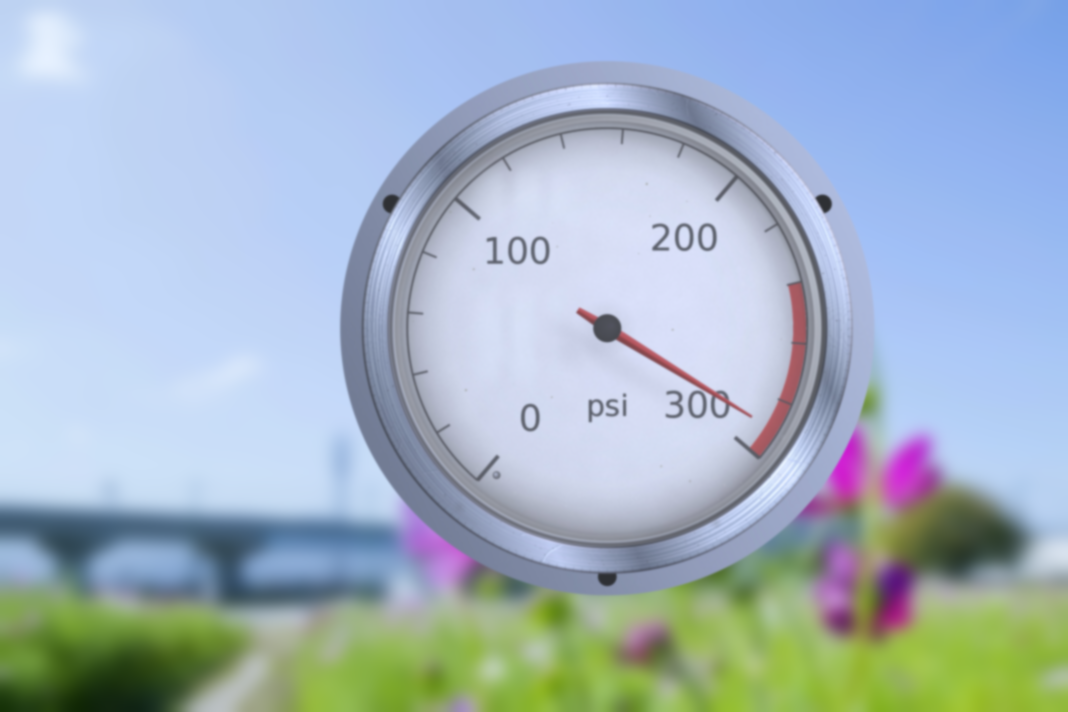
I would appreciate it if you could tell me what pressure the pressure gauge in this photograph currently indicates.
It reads 290 psi
